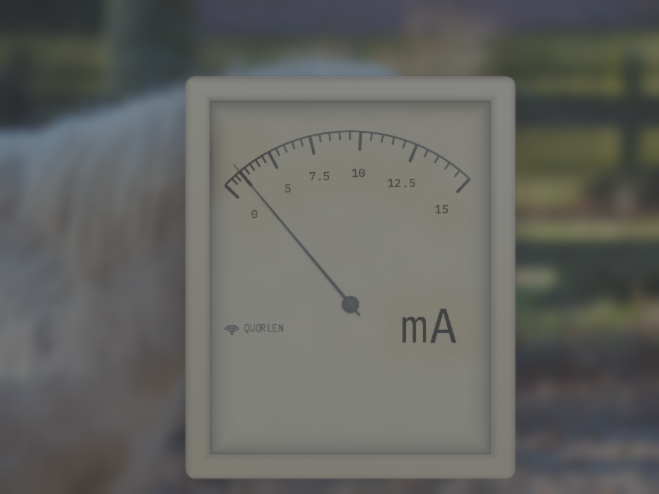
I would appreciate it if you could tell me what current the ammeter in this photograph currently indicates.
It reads 2.5 mA
